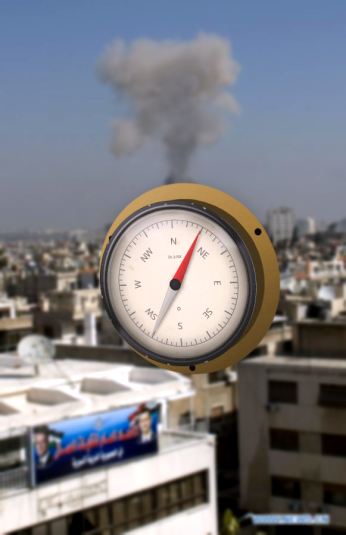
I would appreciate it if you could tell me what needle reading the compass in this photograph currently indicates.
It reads 30 °
